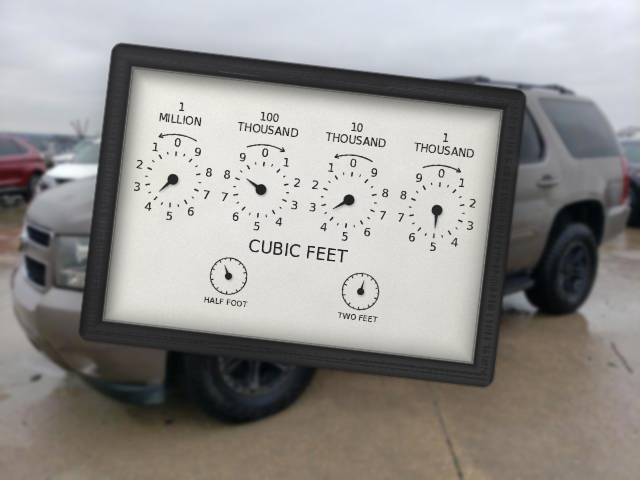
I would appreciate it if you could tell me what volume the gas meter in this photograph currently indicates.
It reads 383500 ft³
